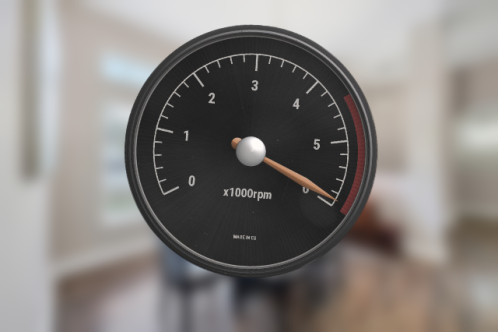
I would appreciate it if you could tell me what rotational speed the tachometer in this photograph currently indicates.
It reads 5900 rpm
